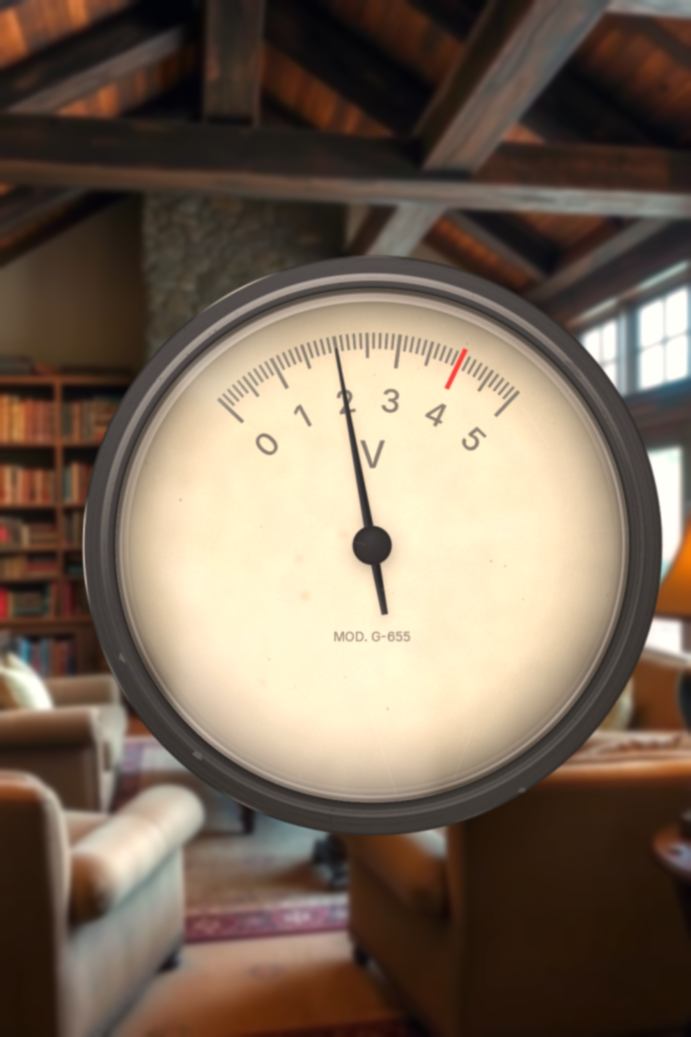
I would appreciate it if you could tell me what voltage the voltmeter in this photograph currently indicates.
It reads 2 V
